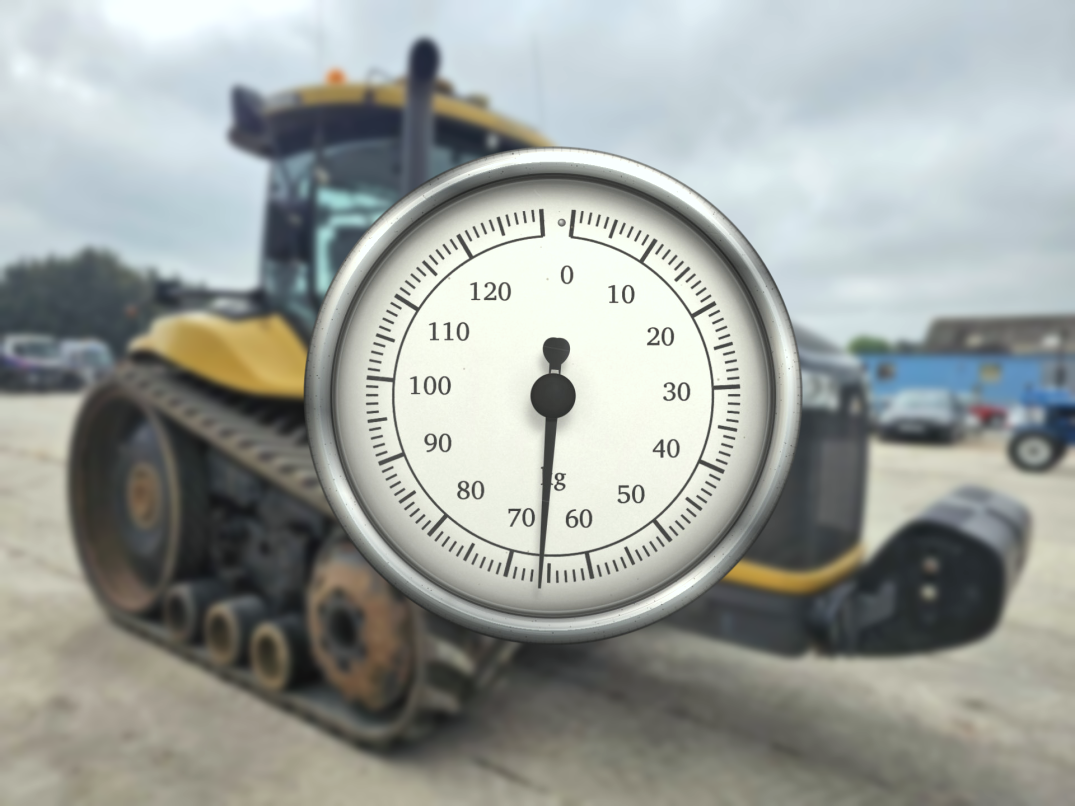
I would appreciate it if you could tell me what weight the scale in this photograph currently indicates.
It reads 66 kg
